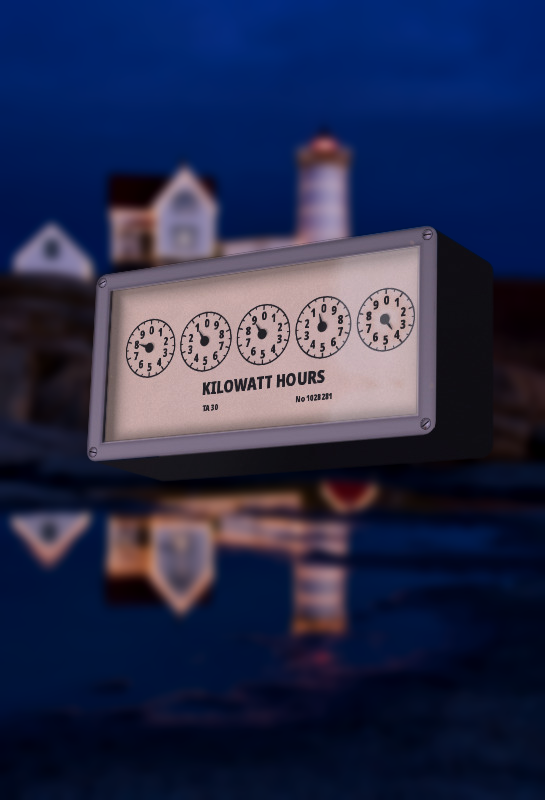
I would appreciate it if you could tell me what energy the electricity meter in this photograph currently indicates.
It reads 80904 kWh
